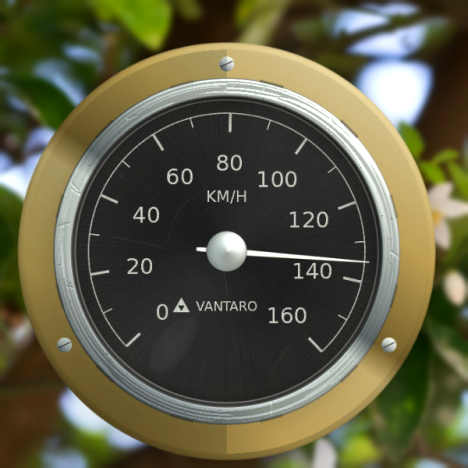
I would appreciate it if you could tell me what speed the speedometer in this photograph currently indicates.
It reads 135 km/h
